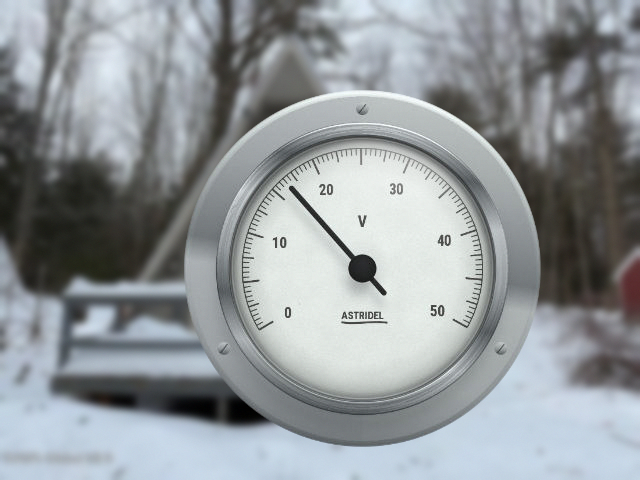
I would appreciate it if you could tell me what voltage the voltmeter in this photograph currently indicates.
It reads 16.5 V
